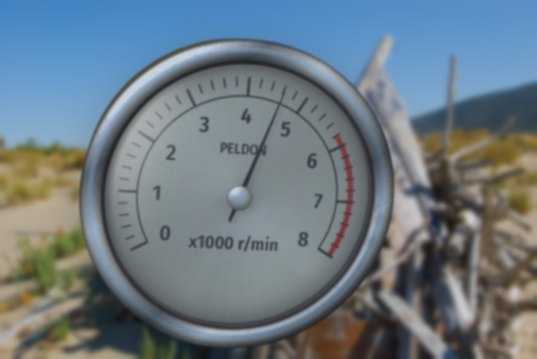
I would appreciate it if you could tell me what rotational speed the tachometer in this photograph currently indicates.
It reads 4600 rpm
